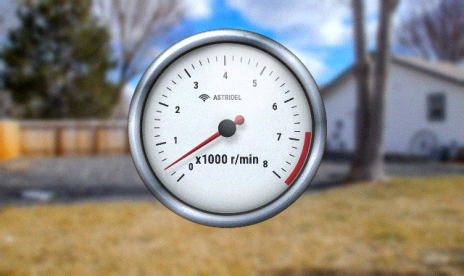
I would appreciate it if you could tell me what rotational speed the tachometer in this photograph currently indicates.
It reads 400 rpm
